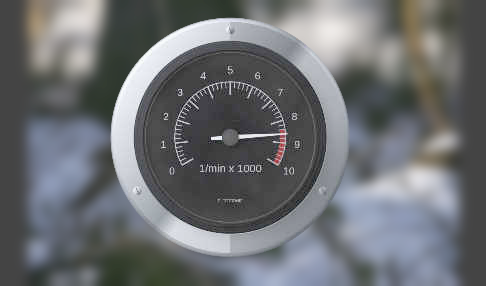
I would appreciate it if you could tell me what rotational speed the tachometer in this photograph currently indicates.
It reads 8600 rpm
